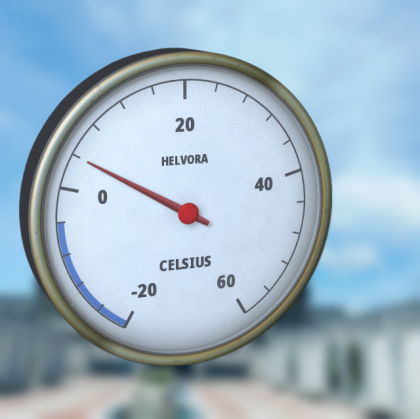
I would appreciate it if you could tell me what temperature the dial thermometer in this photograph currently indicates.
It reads 4 °C
